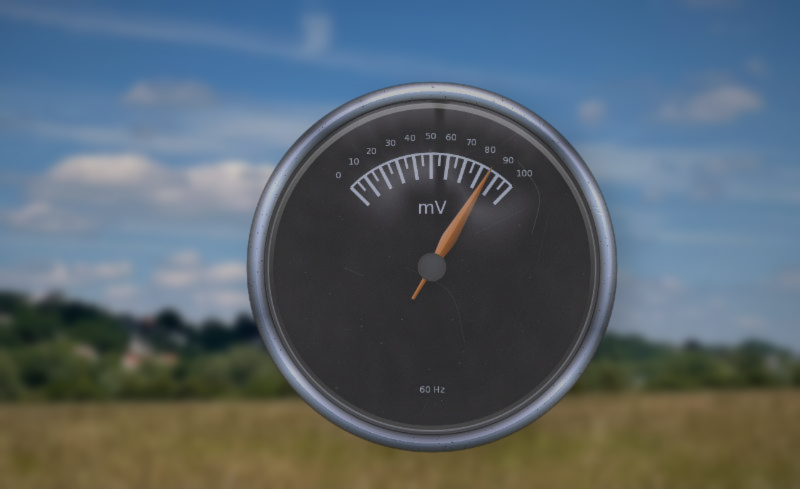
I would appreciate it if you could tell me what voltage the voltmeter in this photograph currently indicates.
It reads 85 mV
